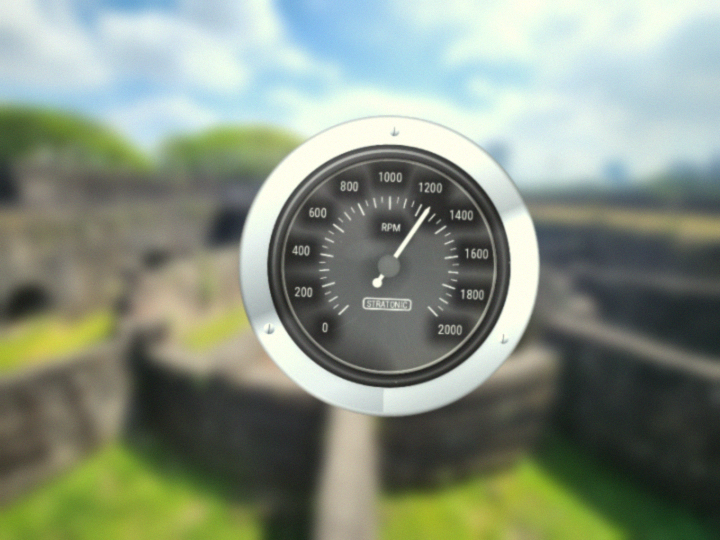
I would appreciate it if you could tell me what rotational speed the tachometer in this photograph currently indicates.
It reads 1250 rpm
